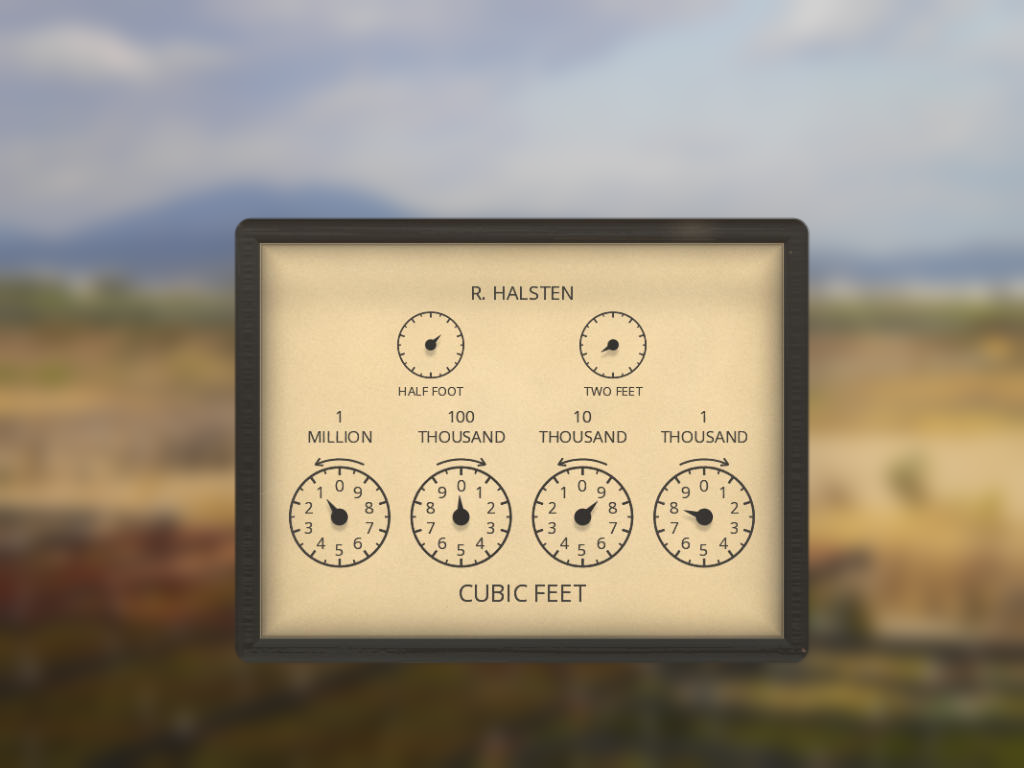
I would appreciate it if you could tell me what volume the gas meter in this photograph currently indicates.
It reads 98800 ft³
